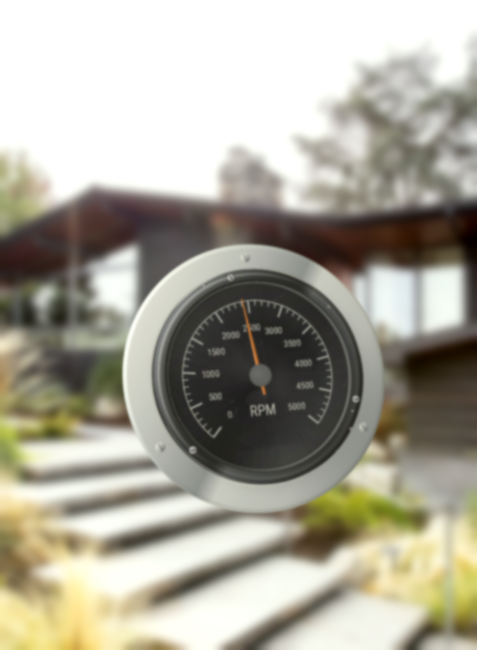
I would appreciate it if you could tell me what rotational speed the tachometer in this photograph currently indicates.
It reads 2400 rpm
